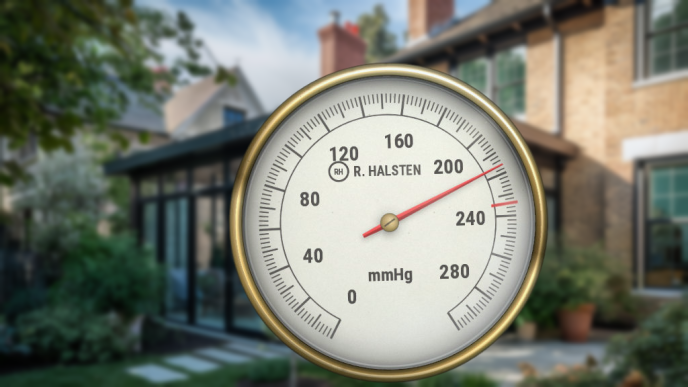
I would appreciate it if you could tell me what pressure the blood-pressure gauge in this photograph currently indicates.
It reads 216 mmHg
